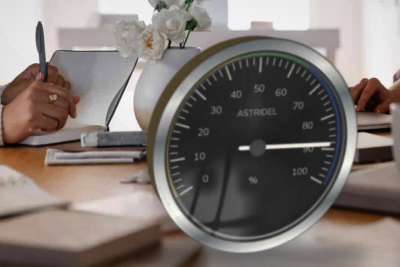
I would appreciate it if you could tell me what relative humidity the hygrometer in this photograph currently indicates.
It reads 88 %
